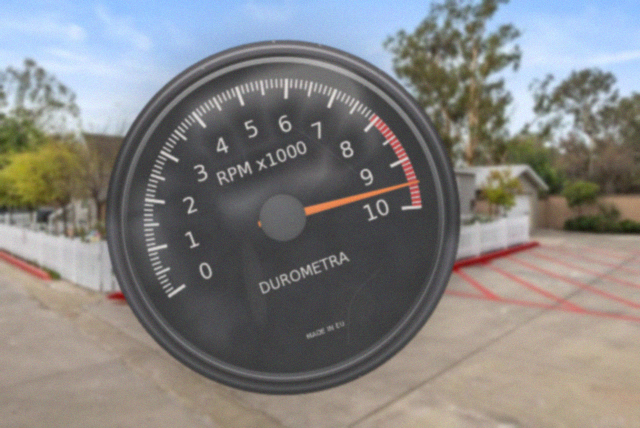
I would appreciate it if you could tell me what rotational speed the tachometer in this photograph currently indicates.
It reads 9500 rpm
